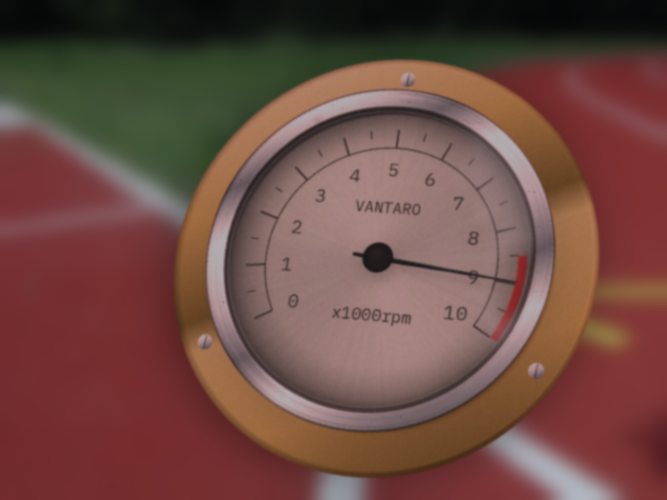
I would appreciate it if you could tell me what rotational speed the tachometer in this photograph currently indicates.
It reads 9000 rpm
